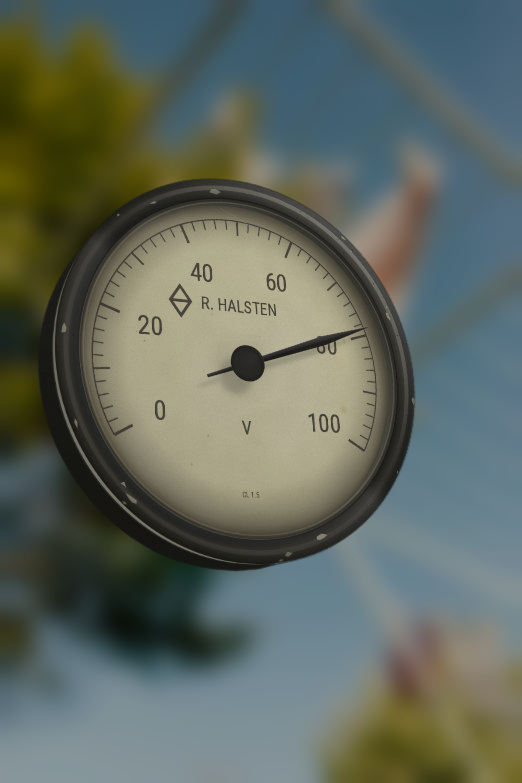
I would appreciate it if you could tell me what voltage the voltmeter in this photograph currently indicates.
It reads 79 V
